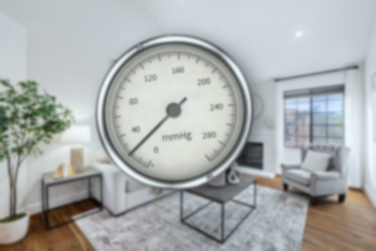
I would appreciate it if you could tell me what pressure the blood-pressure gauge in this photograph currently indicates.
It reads 20 mmHg
